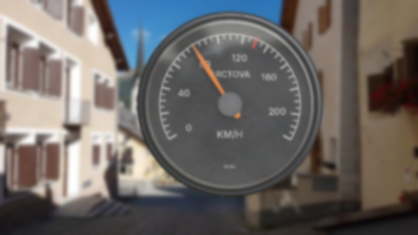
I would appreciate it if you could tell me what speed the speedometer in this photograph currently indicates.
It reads 80 km/h
